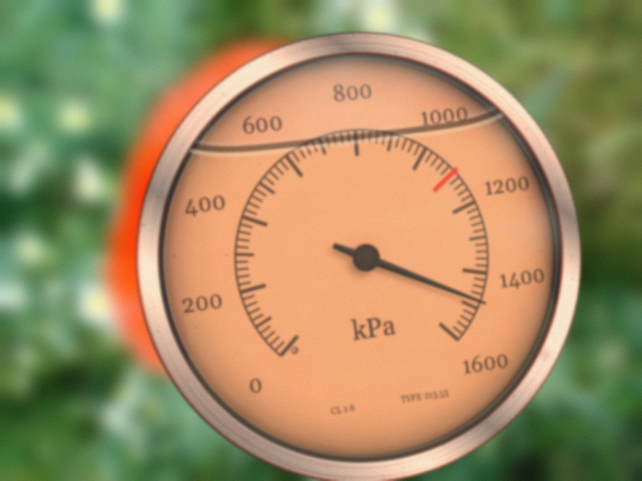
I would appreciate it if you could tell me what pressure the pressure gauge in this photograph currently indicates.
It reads 1480 kPa
